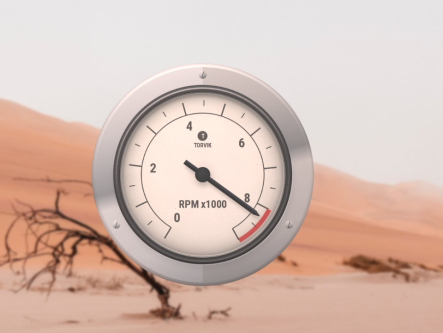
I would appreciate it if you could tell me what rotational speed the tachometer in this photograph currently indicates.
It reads 8250 rpm
